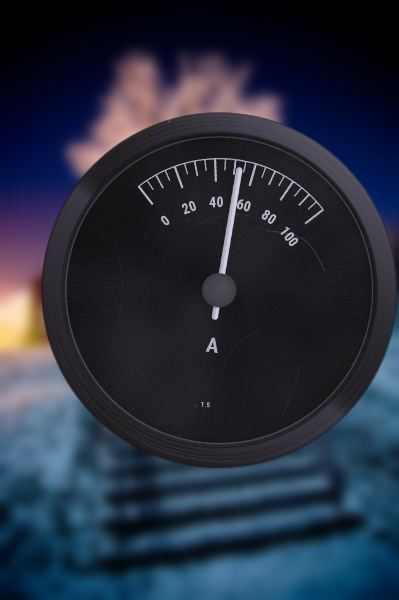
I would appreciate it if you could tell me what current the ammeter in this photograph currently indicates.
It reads 52.5 A
